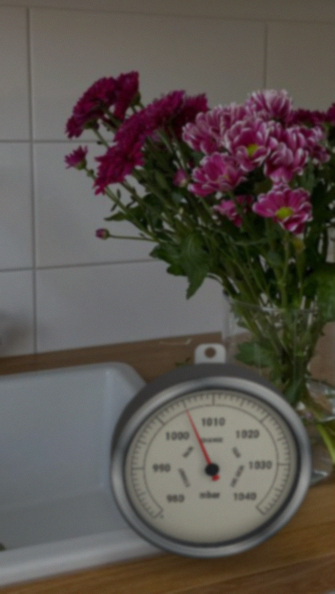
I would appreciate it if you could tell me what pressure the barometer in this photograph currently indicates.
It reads 1005 mbar
